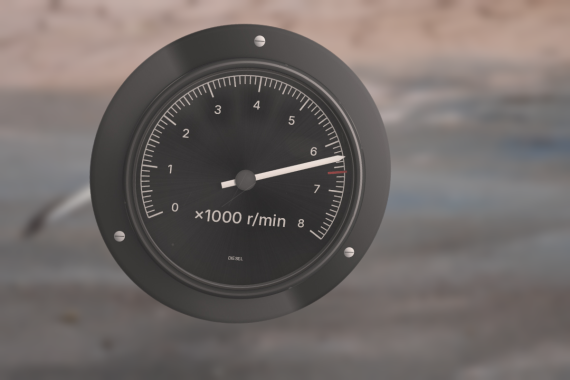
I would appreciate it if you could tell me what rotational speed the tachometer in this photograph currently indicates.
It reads 6300 rpm
